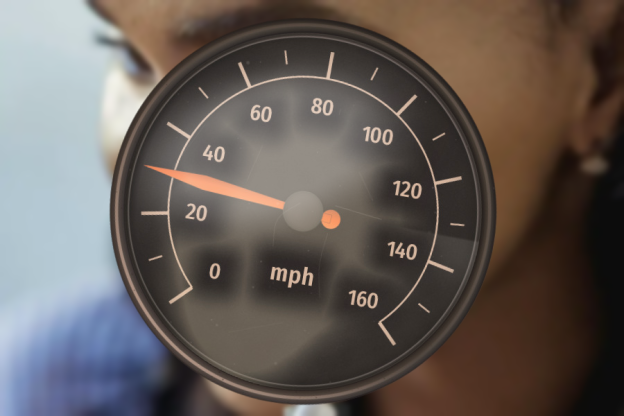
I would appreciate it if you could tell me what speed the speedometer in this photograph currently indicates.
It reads 30 mph
